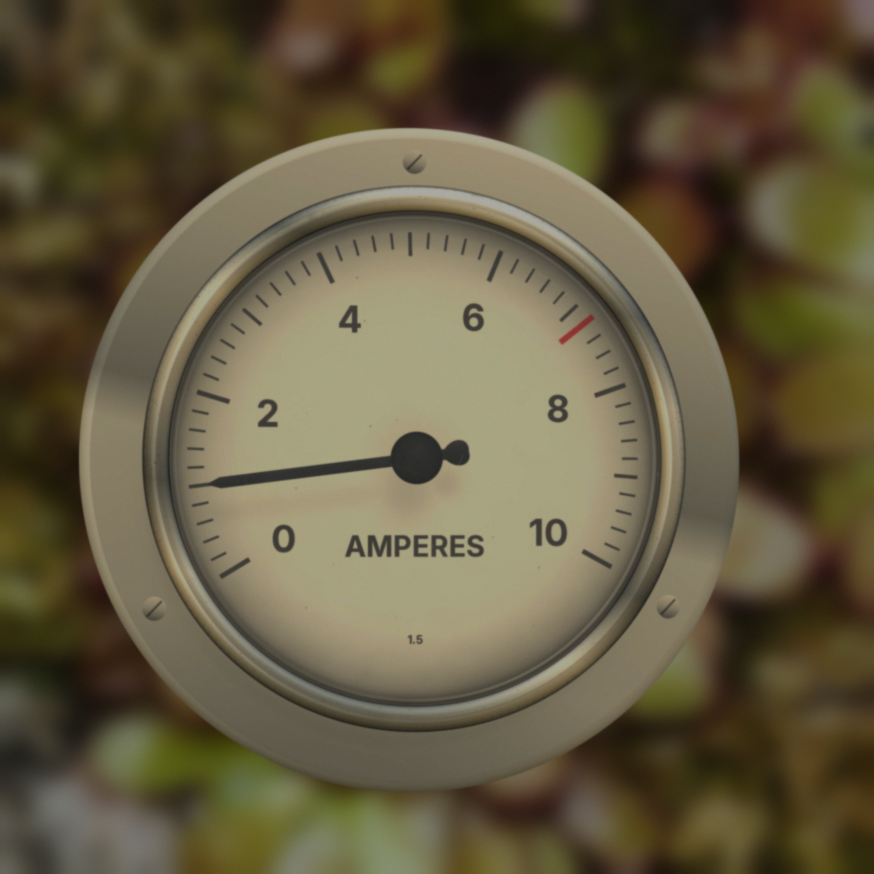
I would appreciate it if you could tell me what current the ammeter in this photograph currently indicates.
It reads 1 A
